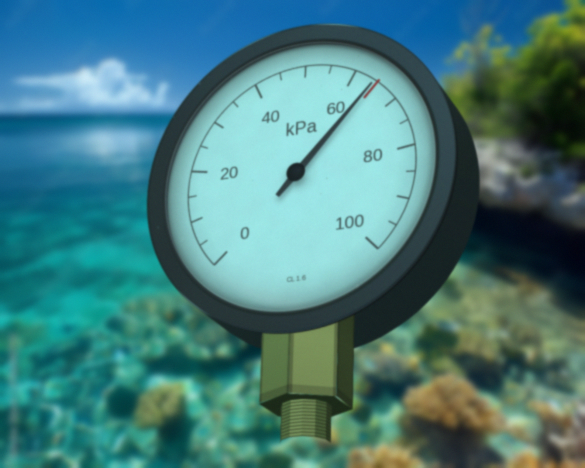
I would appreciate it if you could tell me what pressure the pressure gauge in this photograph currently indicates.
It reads 65 kPa
